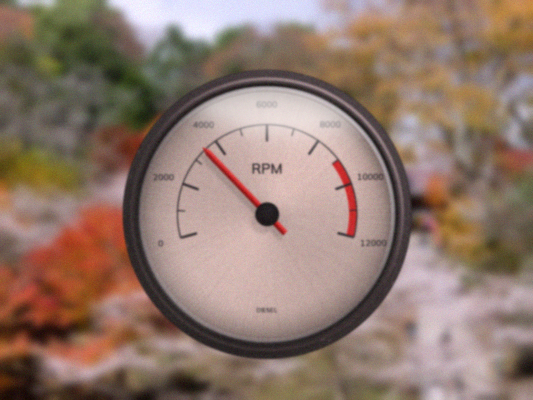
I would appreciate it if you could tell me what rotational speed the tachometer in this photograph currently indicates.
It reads 3500 rpm
